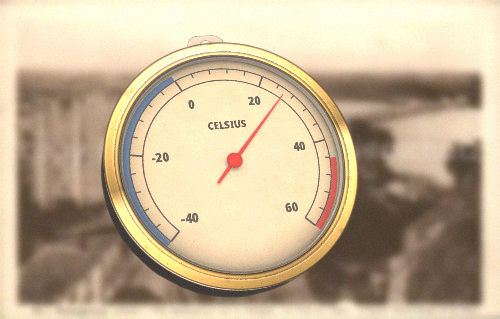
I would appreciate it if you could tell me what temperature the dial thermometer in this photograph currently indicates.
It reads 26 °C
